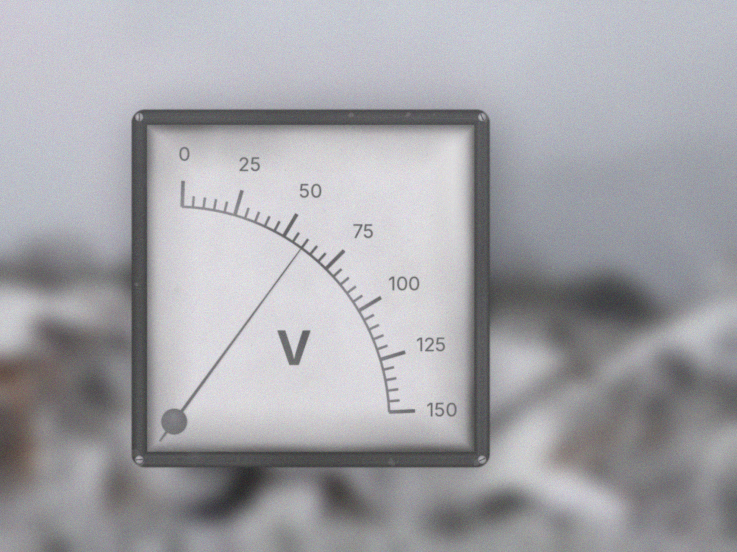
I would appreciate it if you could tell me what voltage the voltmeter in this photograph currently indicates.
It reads 60 V
